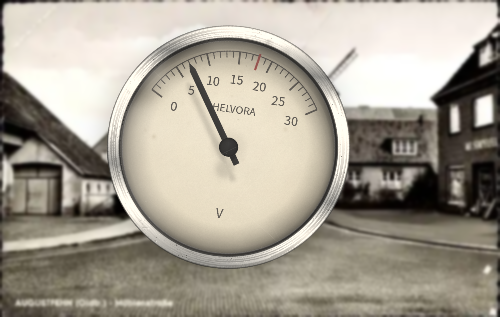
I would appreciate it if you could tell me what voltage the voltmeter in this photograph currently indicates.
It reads 7 V
